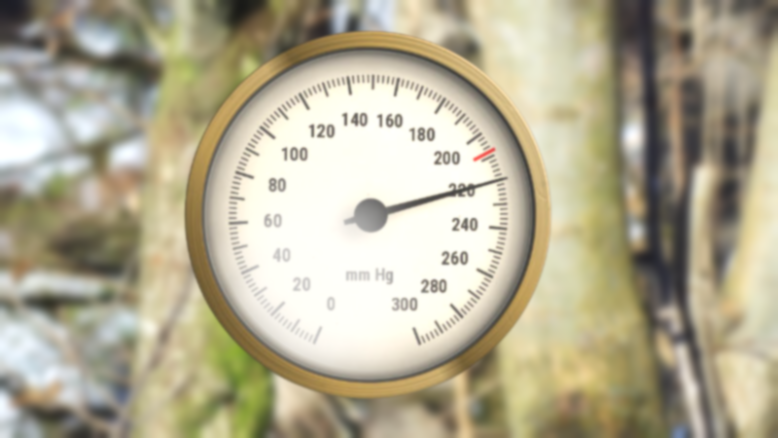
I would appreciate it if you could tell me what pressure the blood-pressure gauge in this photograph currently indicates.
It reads 220 mmHg
